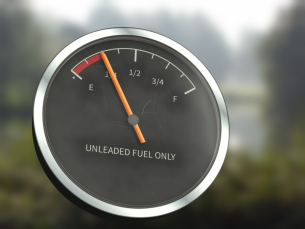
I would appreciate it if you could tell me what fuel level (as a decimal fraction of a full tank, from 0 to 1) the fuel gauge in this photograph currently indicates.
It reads 0.25
